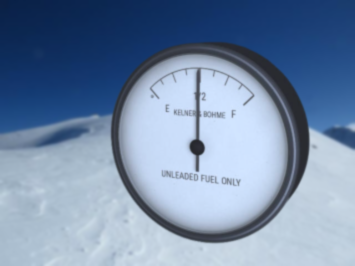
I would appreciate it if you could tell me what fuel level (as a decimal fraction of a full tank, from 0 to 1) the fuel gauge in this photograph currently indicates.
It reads 0.5
